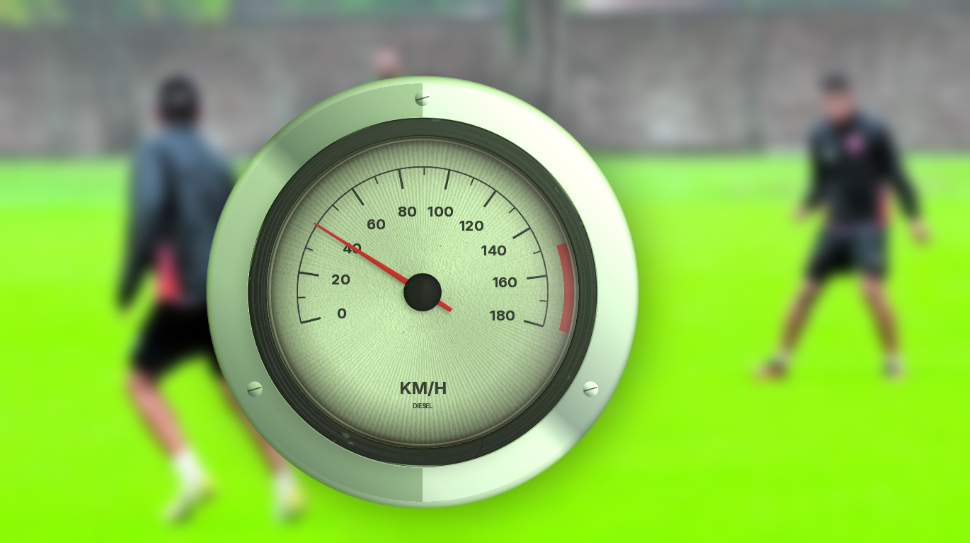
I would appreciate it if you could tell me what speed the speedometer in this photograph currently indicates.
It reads 40 km/h
